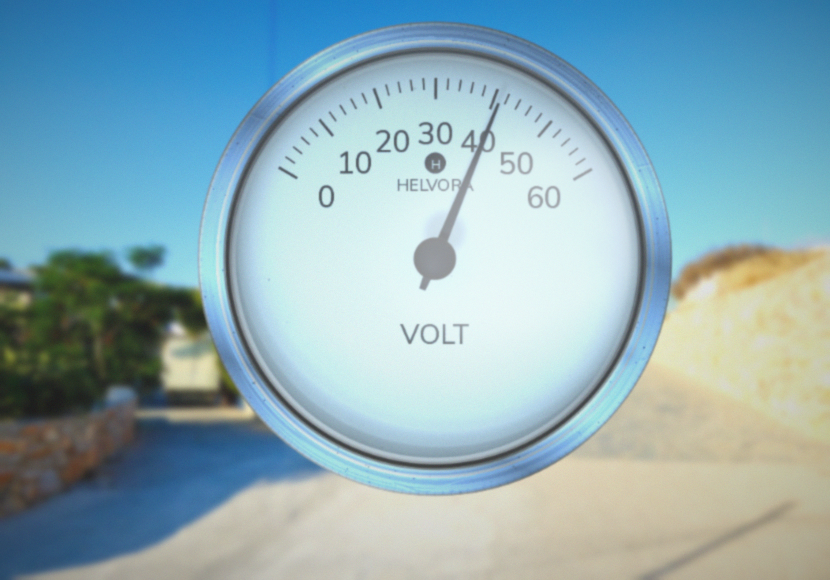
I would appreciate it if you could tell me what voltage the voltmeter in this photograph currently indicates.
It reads 41 V
